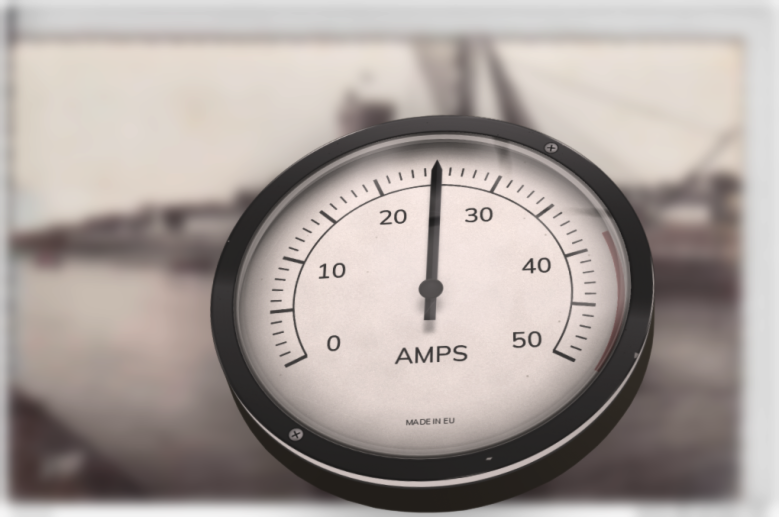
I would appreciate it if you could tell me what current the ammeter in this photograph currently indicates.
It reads 25 A
